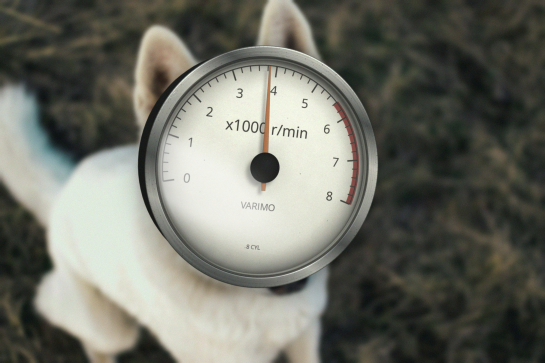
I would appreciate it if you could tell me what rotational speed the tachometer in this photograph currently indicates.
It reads 3800 rpm
